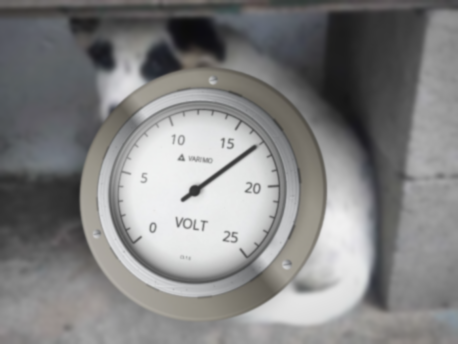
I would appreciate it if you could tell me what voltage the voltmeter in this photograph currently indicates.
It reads 17 V
